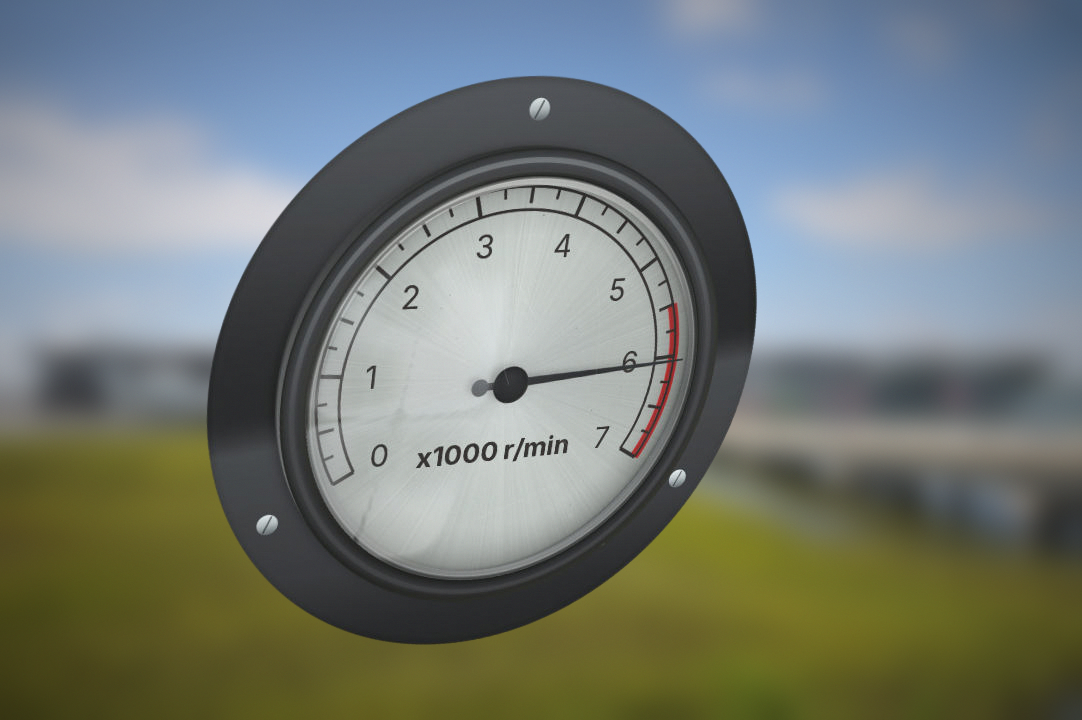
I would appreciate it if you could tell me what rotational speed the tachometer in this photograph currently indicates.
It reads 6000 rpm
